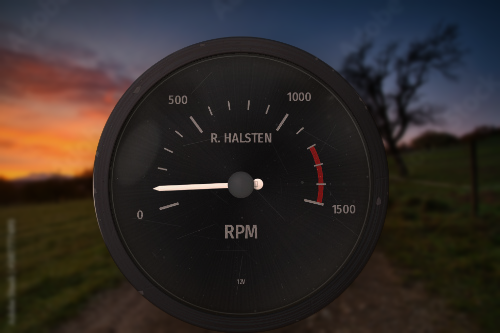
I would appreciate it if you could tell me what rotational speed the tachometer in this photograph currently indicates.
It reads 100 rpm
